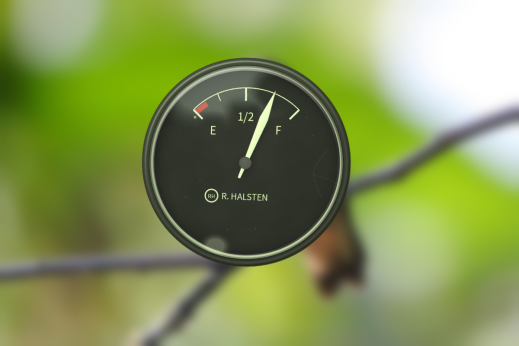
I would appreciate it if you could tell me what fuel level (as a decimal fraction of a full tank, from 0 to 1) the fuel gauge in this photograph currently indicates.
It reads 0.75
